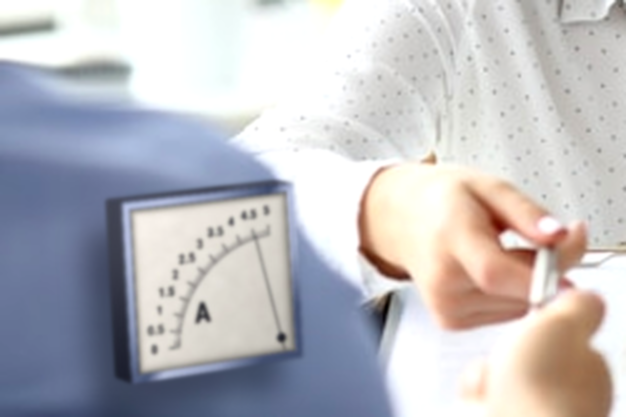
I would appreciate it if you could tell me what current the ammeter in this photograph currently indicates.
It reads 4.5 A
